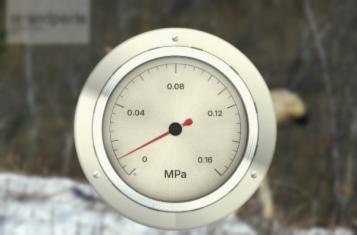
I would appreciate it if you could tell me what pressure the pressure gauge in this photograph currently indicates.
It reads 0.01 MPa
